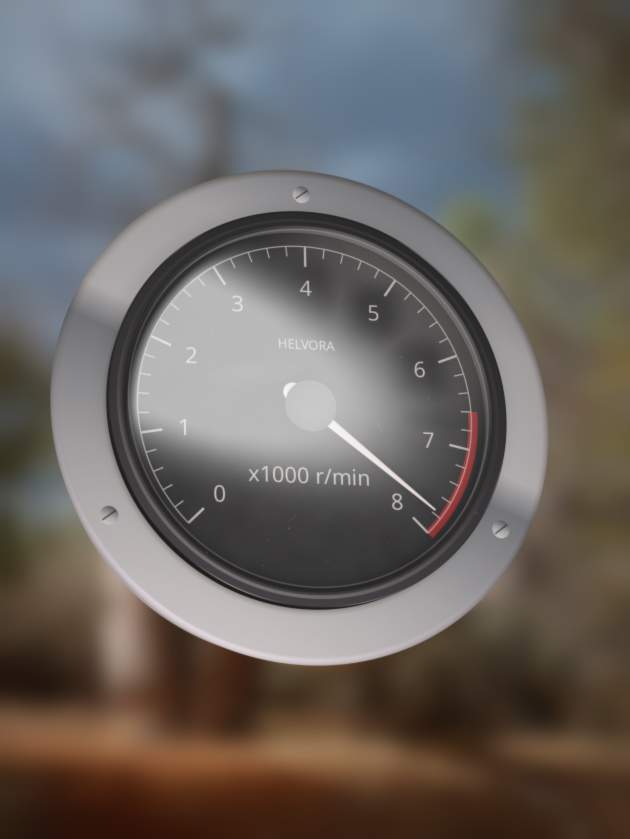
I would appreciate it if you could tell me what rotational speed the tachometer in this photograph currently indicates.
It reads 7800 rpm
